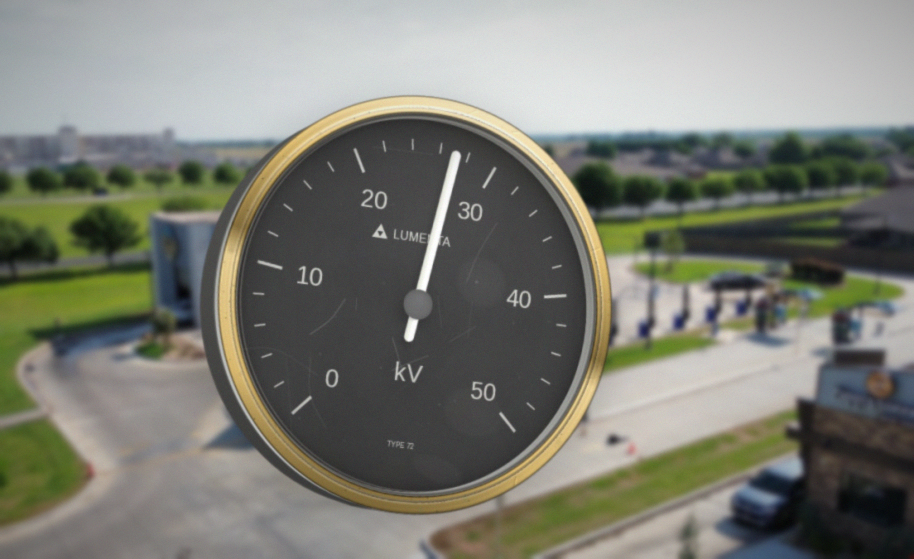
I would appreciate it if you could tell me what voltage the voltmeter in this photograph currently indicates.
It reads 27 kV
